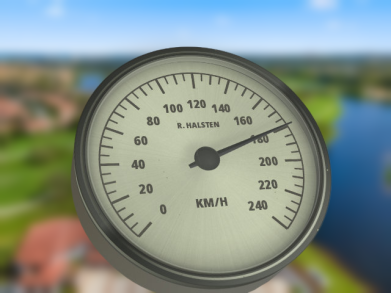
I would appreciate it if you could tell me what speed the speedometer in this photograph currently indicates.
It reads 180 km/h
